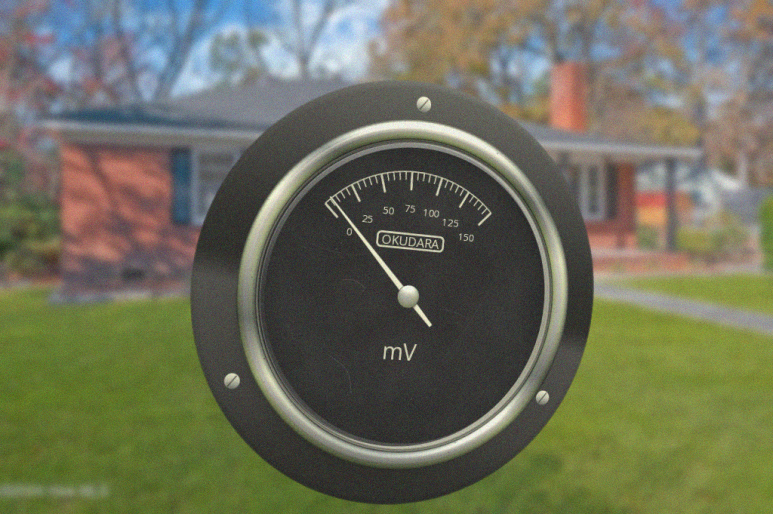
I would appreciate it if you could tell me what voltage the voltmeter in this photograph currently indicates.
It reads 5 mV
